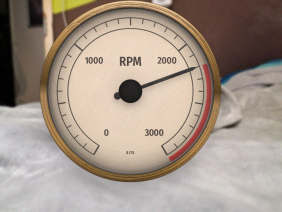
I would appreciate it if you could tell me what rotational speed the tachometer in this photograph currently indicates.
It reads 2200 rpm
